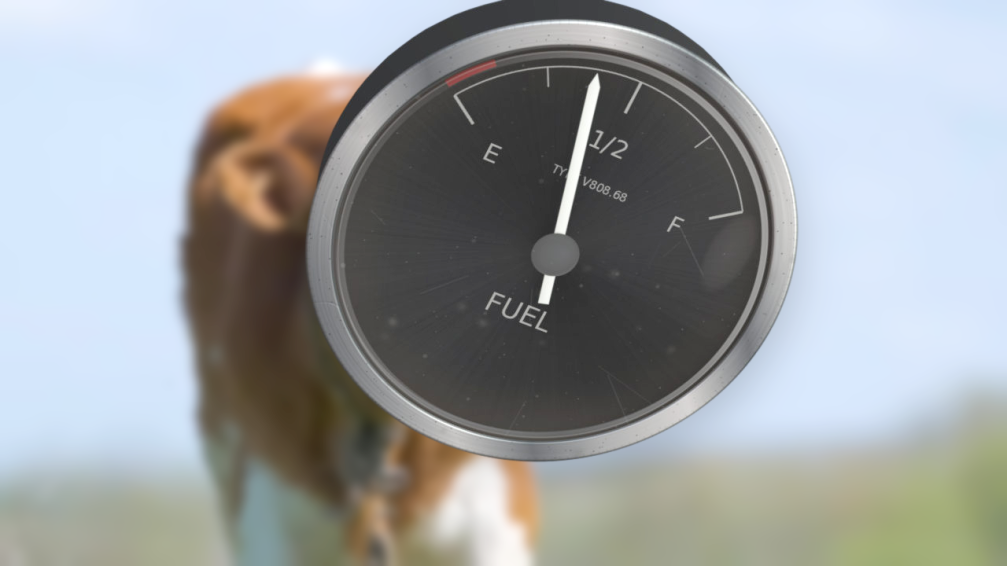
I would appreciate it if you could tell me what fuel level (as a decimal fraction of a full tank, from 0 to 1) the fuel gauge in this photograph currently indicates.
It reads 0.375
